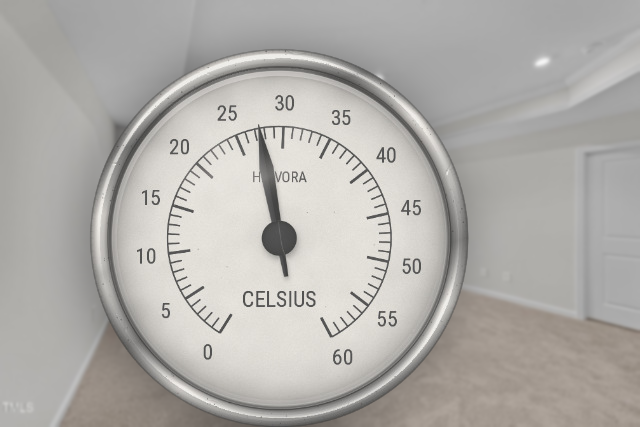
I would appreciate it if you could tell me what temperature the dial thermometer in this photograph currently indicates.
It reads 27.5 °C
